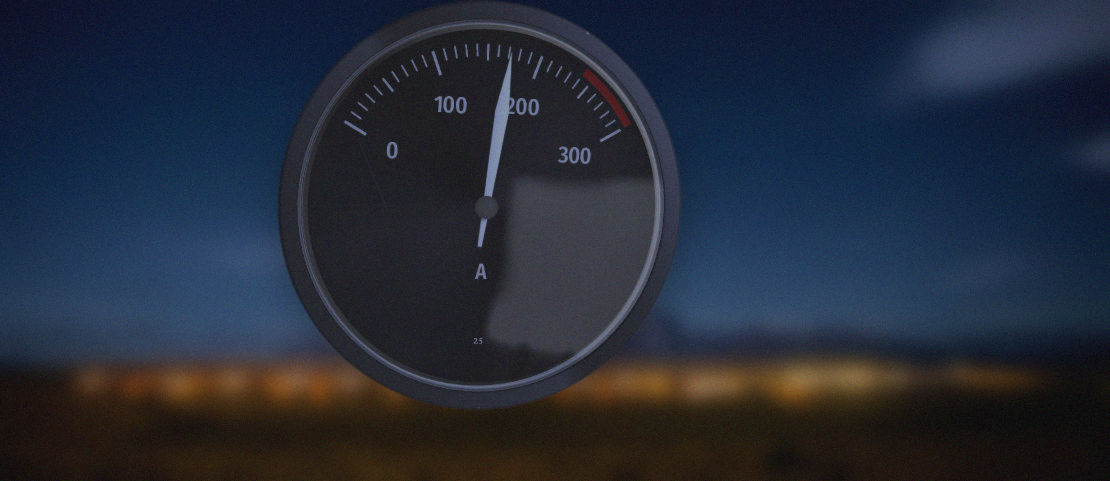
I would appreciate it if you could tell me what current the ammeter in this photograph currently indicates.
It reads 170 A
